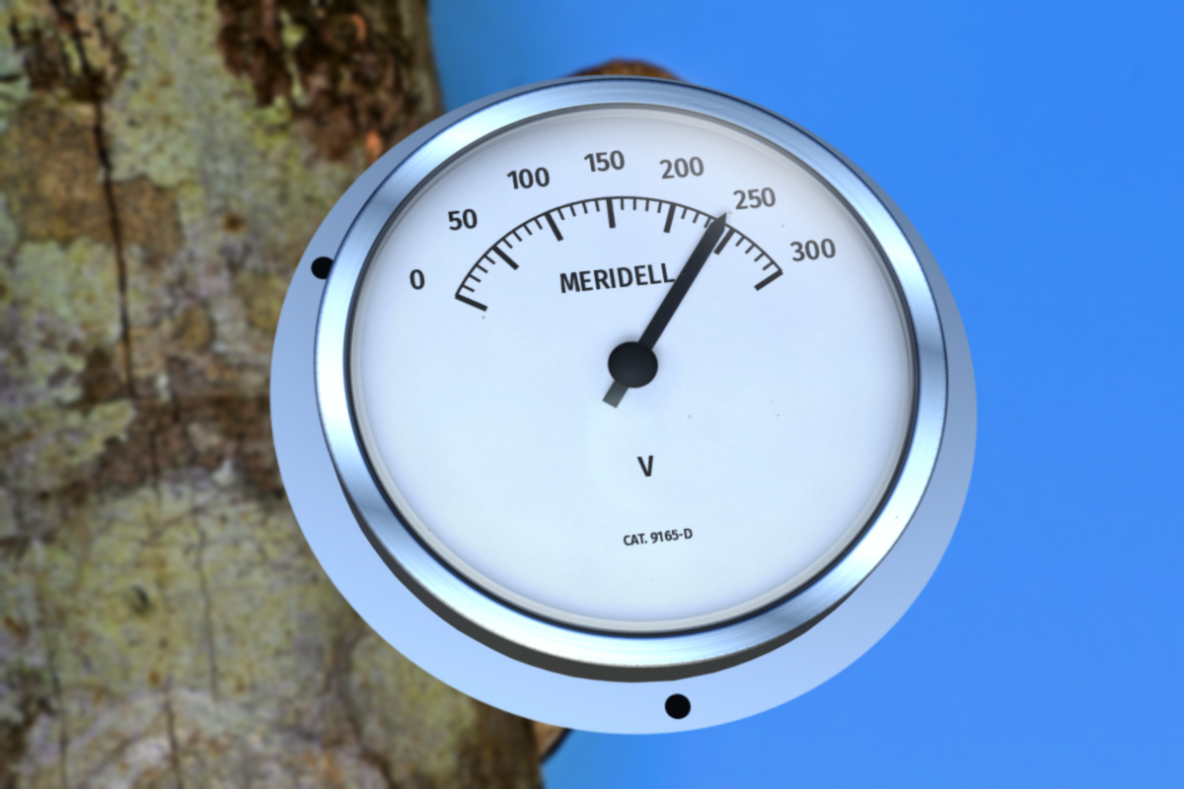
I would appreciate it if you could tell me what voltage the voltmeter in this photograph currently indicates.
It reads 240 V
